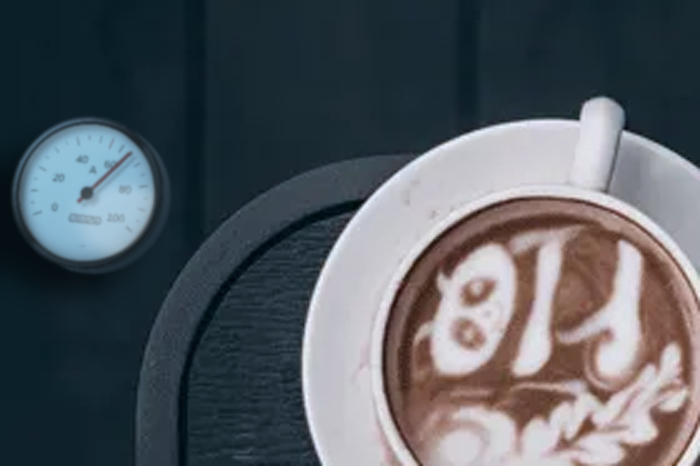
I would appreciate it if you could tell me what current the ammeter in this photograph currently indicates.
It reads 65 A
